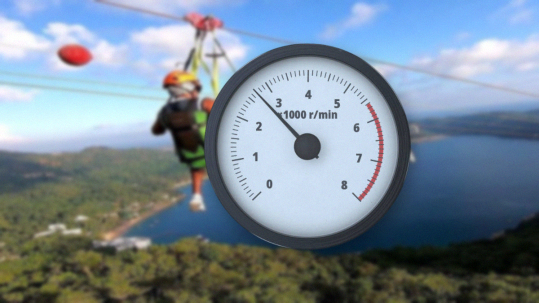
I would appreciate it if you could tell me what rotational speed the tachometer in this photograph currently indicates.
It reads 2700 rpm
